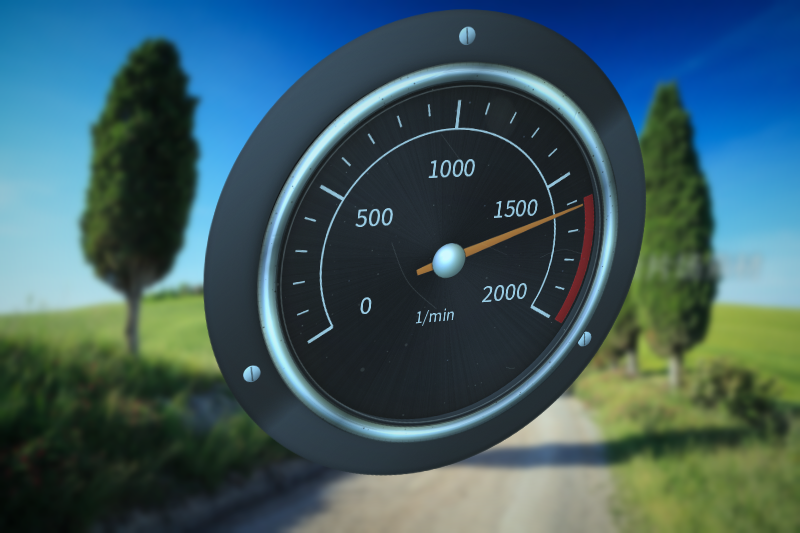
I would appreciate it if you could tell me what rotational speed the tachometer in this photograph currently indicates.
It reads 1600 rpm
